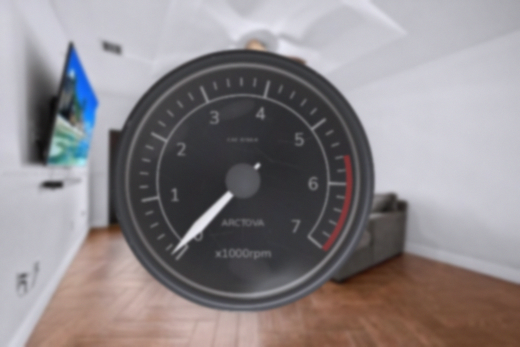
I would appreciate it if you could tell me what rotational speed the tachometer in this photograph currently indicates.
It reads 100 rpm
